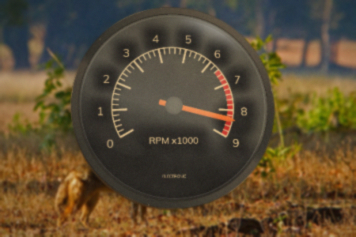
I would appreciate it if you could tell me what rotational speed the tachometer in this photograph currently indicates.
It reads 8400 rpm
